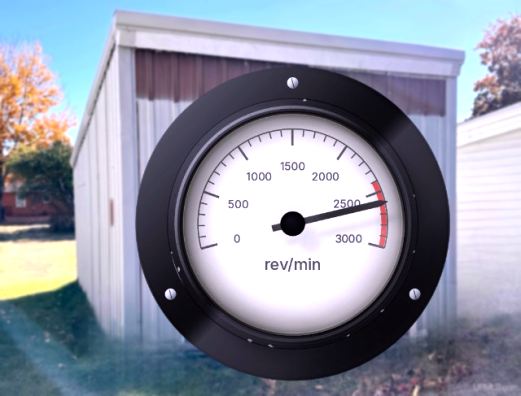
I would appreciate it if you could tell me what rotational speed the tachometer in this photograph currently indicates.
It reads 2600 rpm
